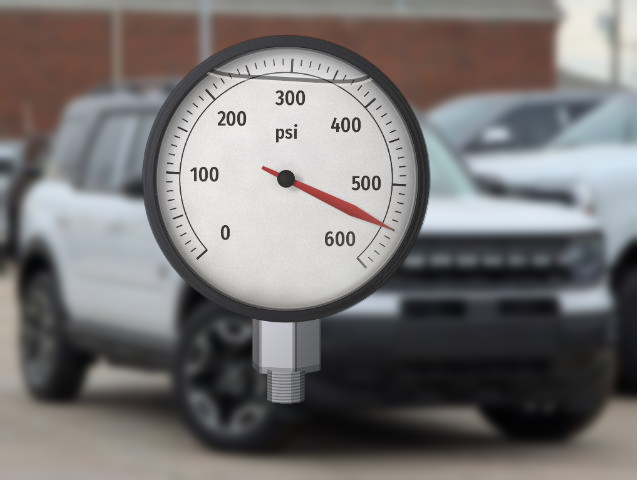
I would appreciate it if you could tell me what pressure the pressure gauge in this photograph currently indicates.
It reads 550 psi
